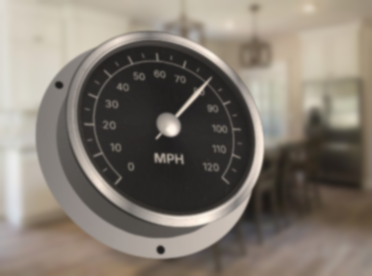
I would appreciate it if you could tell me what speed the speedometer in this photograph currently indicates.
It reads 80 mph
